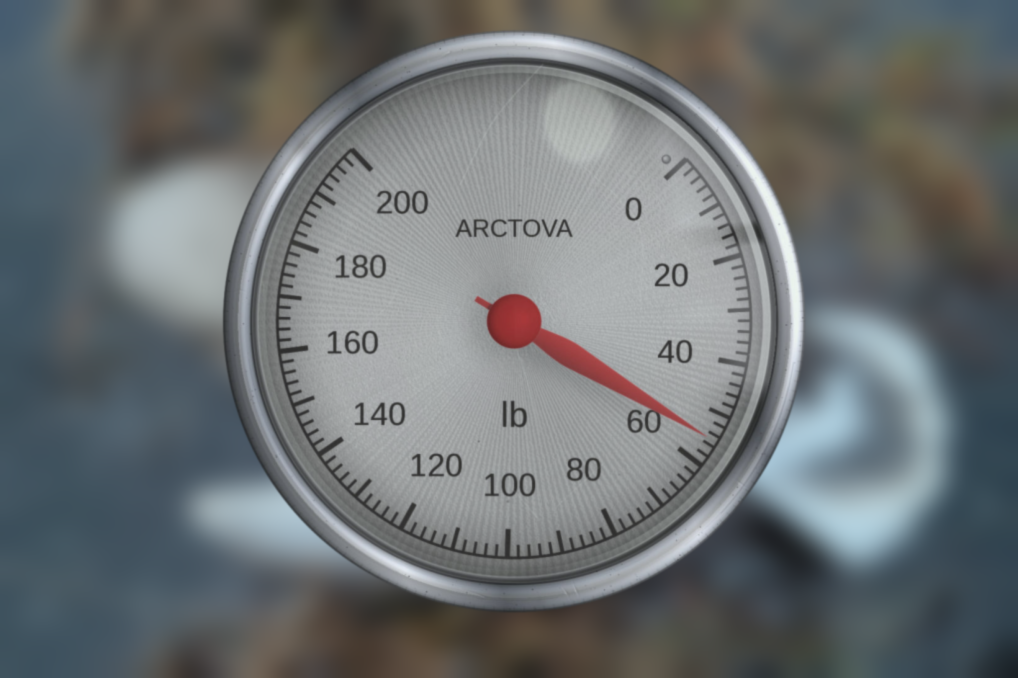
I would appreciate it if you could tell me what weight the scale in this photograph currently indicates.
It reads 55 lb
